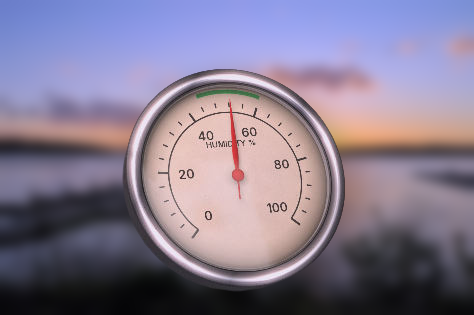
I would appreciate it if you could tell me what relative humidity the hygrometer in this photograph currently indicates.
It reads 52 %
